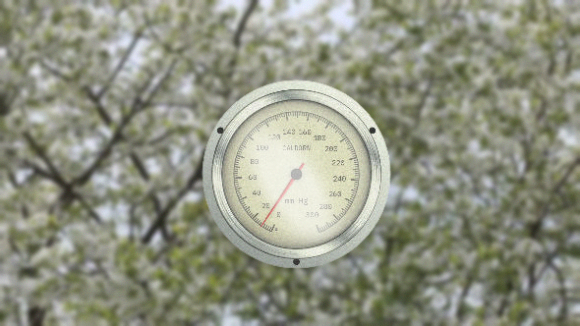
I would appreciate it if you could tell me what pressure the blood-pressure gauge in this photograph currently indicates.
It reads 10 mmHg
